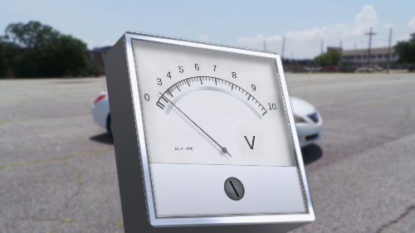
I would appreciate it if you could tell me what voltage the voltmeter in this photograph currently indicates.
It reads 2 V
